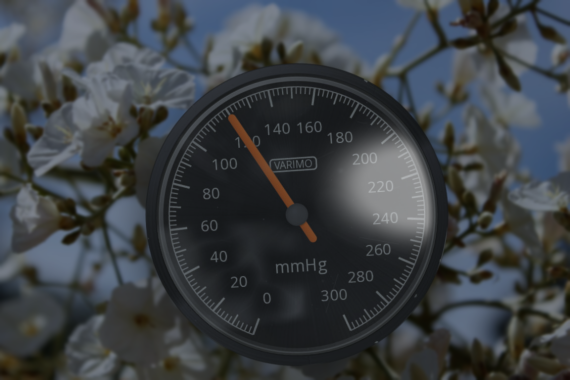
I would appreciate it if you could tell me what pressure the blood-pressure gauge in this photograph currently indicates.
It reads 120 mmHg
